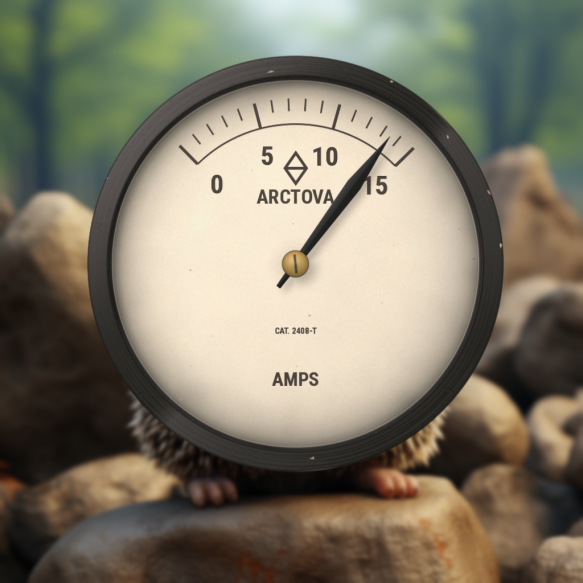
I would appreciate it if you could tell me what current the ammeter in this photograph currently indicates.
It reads 13.5 A
